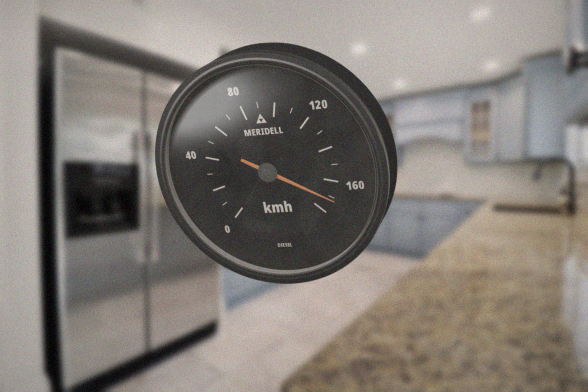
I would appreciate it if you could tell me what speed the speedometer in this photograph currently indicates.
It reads 170 km/h
